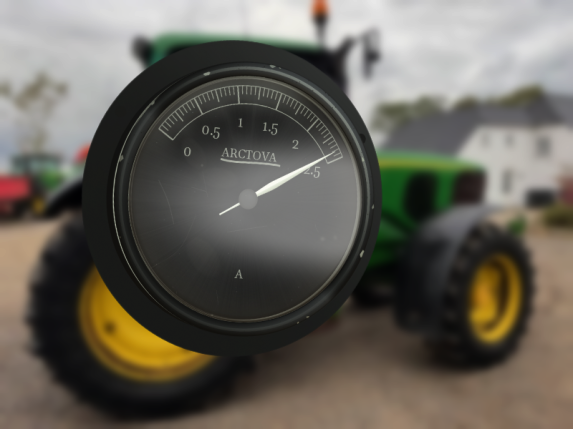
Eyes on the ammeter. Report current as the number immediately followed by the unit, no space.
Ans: 2.4A
